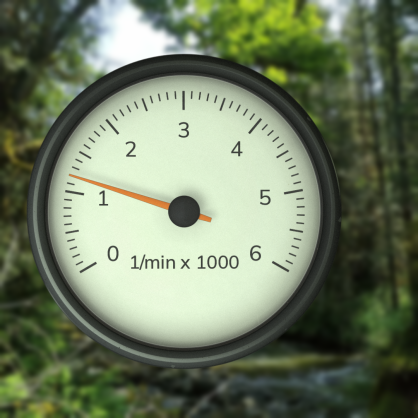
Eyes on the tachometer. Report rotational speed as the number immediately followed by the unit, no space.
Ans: 1200rpm
